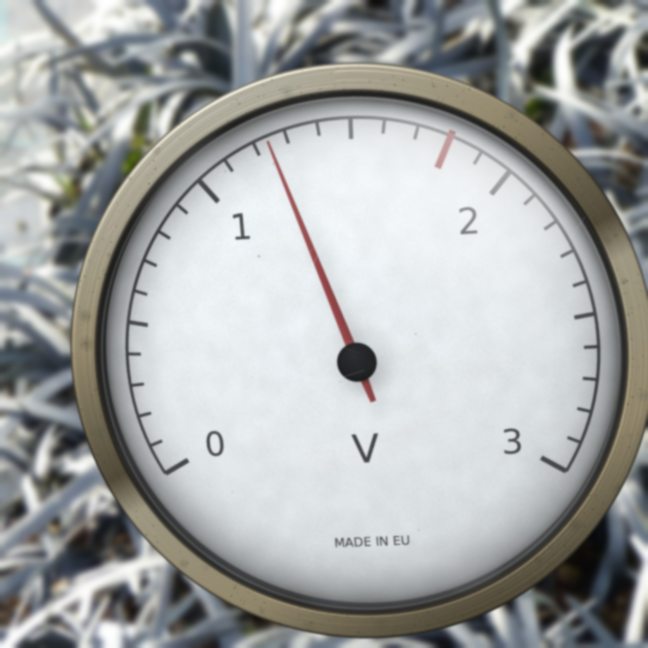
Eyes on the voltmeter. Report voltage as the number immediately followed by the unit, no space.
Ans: 1.25V
